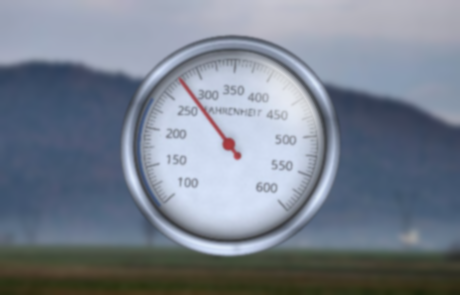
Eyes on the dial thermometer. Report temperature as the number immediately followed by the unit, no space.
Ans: 275°F
